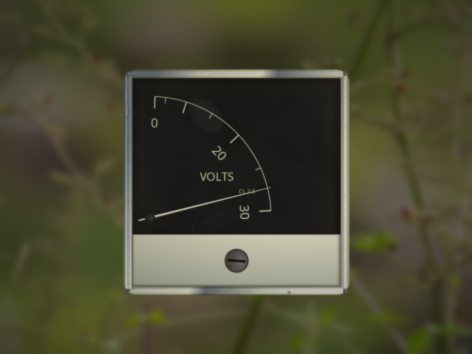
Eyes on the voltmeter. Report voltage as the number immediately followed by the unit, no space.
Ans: 27.5V
